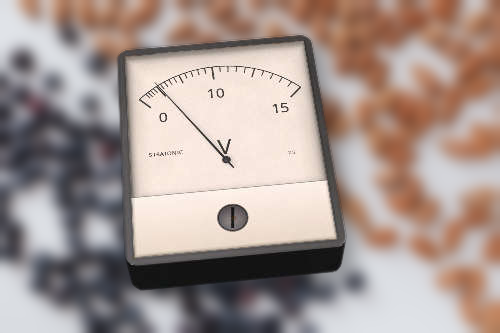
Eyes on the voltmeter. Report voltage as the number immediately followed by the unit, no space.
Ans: 5V
